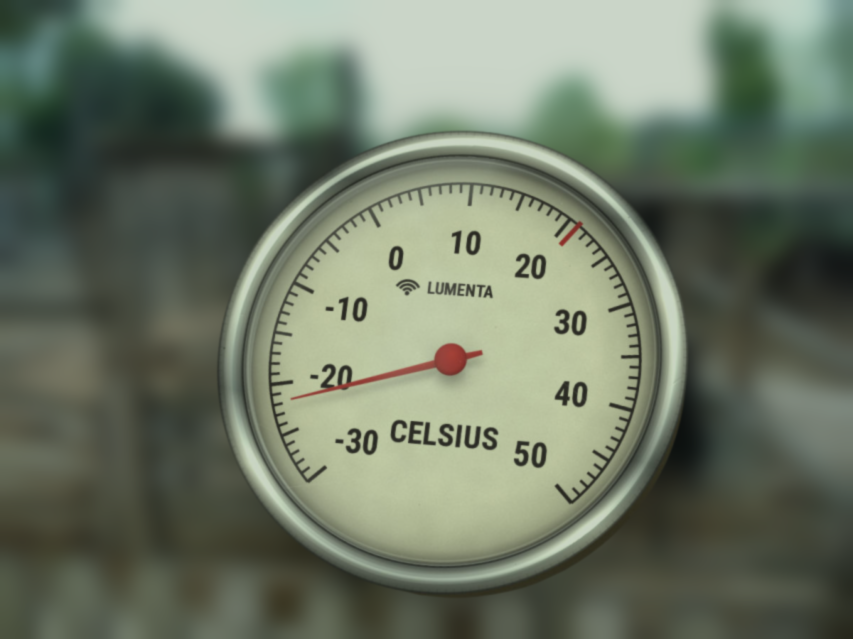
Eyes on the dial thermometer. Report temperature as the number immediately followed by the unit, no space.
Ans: -22°C
